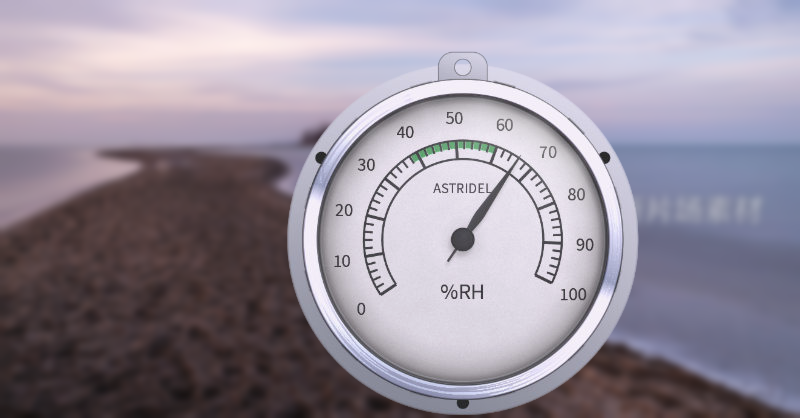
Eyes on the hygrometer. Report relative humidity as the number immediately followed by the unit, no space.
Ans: 66%
